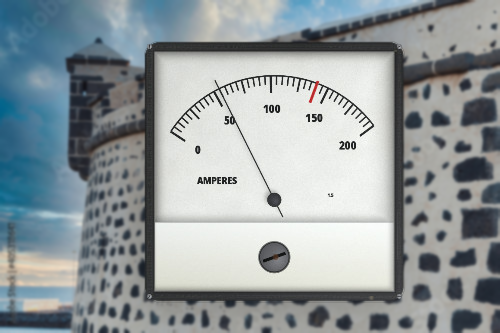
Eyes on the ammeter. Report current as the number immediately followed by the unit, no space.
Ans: 55A
